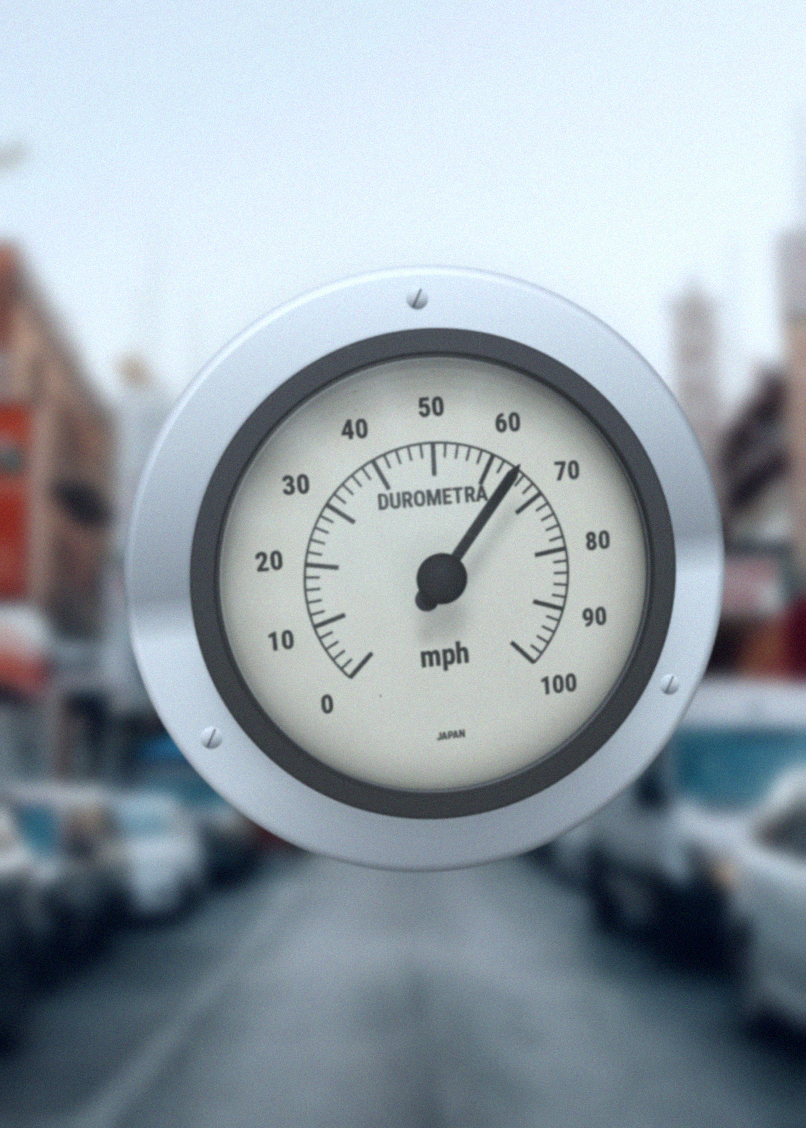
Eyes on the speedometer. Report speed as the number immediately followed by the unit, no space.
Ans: 64mph
